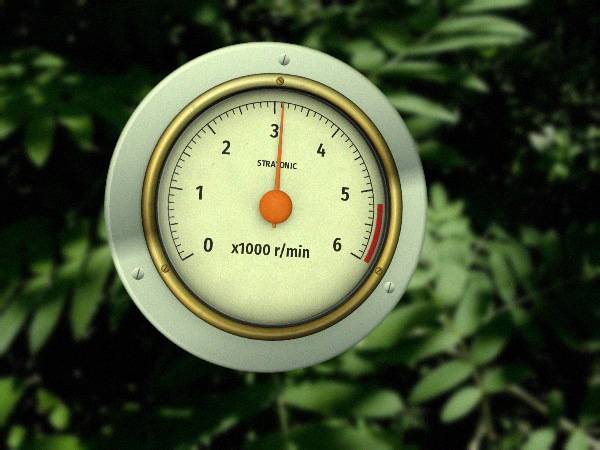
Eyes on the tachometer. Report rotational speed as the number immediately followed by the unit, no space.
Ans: 3100rpm
